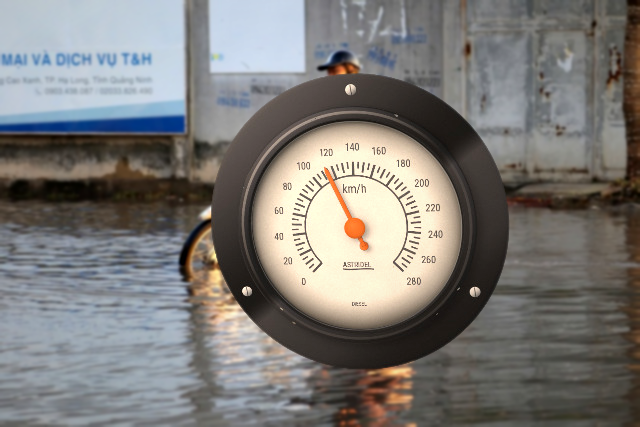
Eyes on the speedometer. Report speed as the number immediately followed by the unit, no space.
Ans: 115km/h
